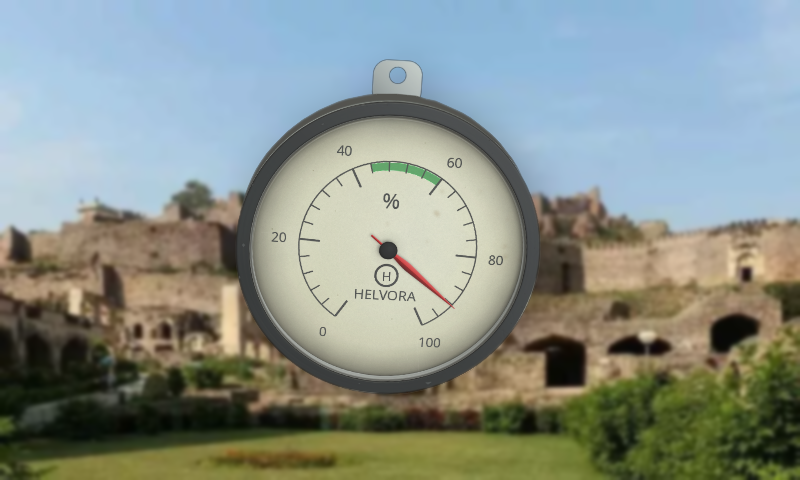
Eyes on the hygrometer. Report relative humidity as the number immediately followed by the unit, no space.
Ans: 92%
